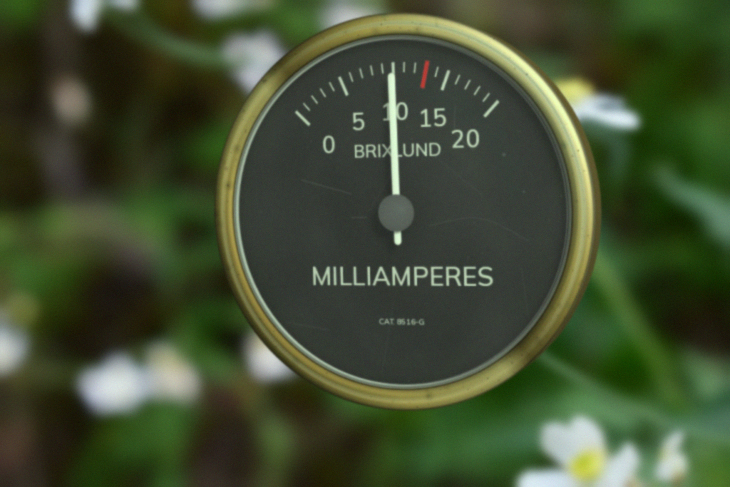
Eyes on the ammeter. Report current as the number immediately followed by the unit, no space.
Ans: 10mA
